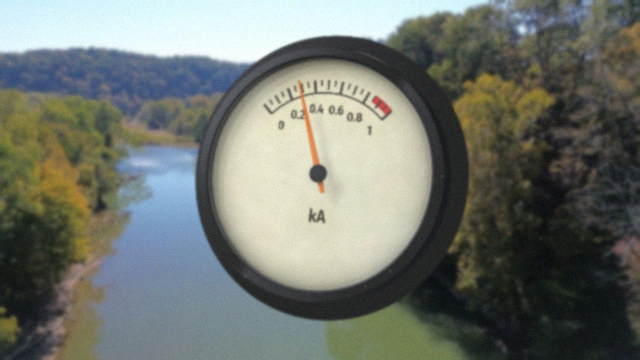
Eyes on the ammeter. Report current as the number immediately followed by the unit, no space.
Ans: 0.3kA
